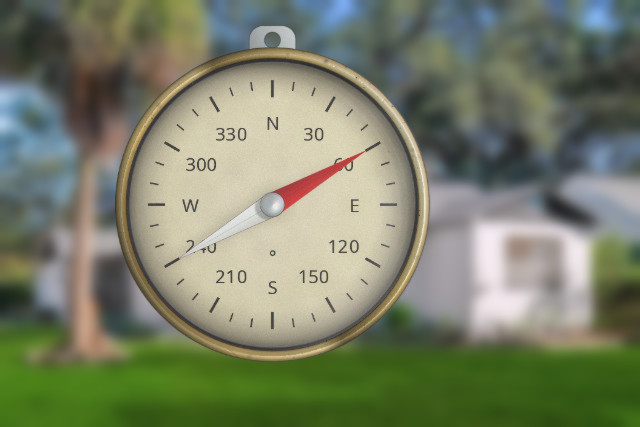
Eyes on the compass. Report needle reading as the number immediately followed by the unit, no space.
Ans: 60°
